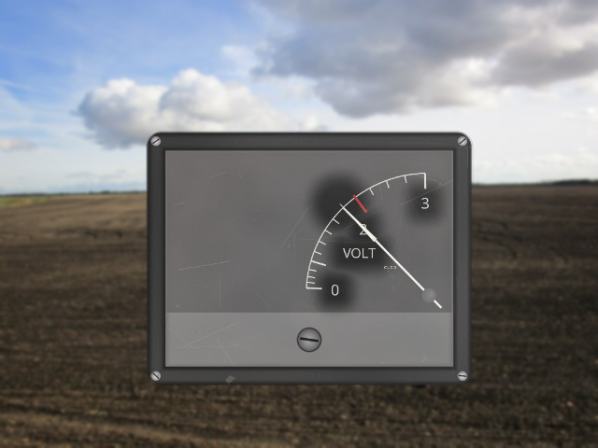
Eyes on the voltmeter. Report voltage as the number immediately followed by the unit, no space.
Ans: 2V
